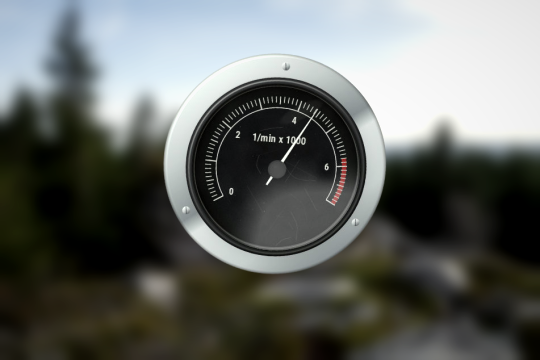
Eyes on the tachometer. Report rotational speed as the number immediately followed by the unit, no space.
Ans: 4400rpm
